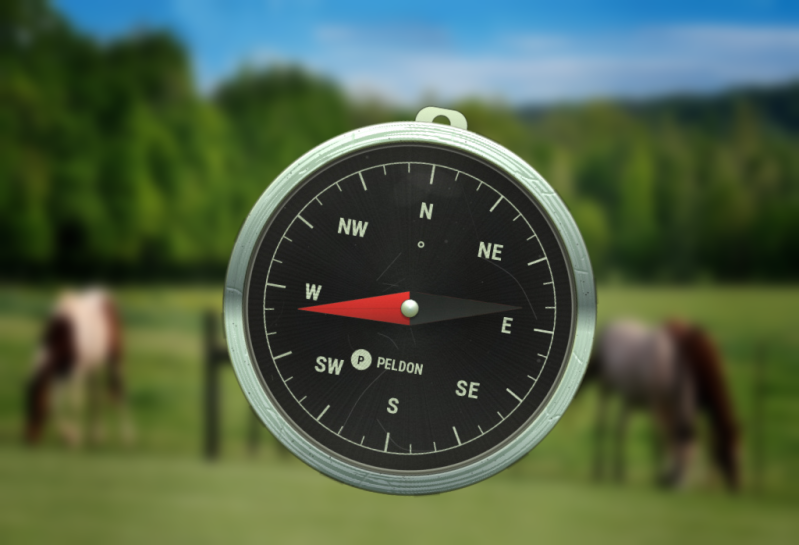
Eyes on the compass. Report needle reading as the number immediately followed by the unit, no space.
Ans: 260°
